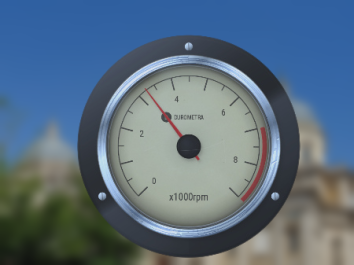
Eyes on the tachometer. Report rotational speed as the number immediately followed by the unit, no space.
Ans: 3250rpm
